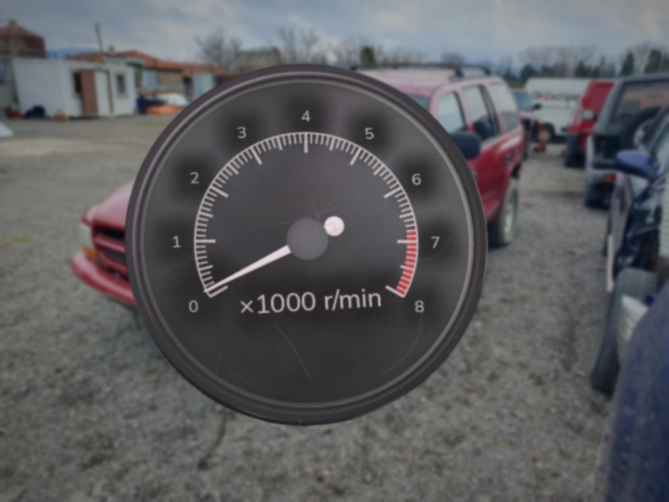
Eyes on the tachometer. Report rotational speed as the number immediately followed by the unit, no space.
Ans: 100rpm
